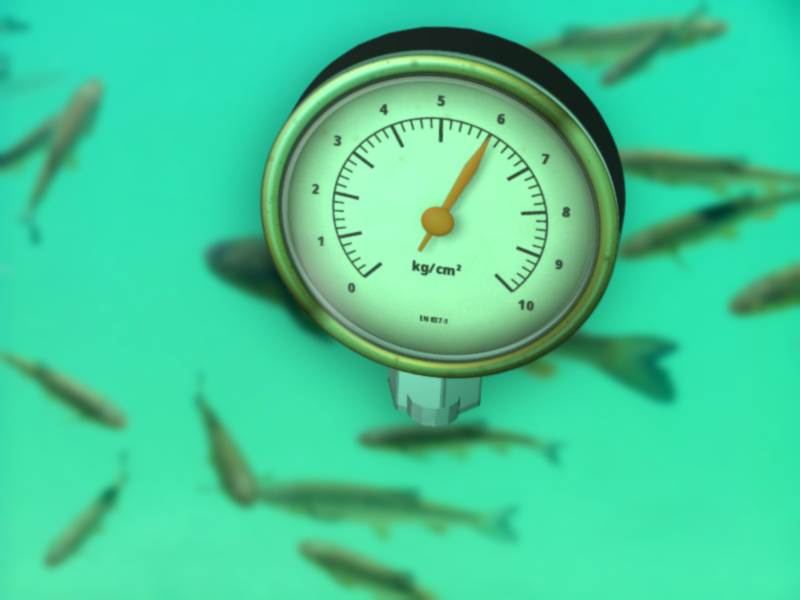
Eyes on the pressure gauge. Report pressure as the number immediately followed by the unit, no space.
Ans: 6kg/cm²
